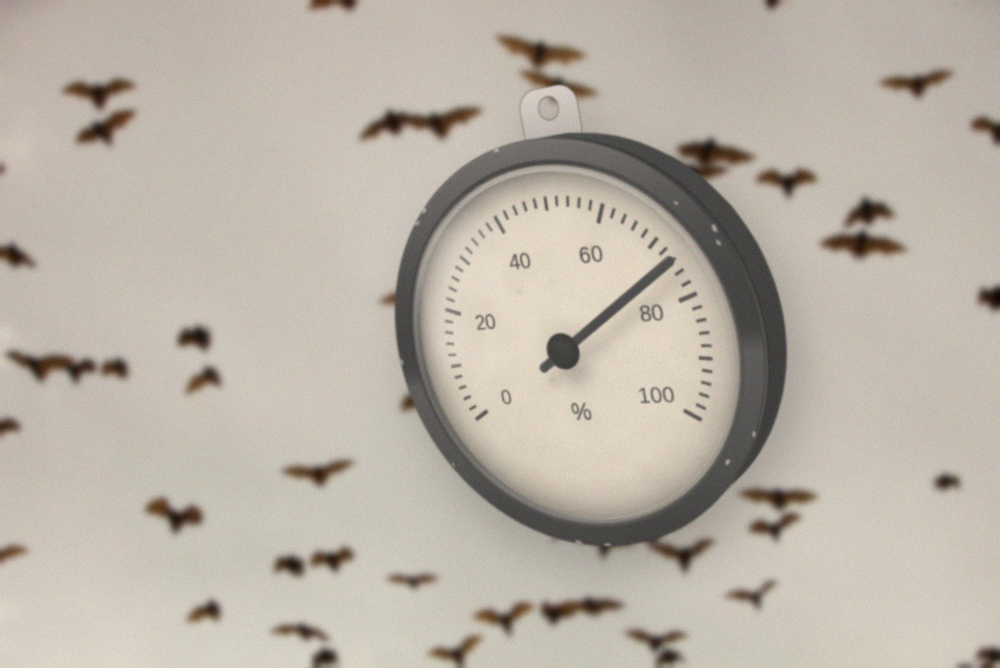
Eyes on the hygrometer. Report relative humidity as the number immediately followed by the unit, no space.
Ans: 74%
